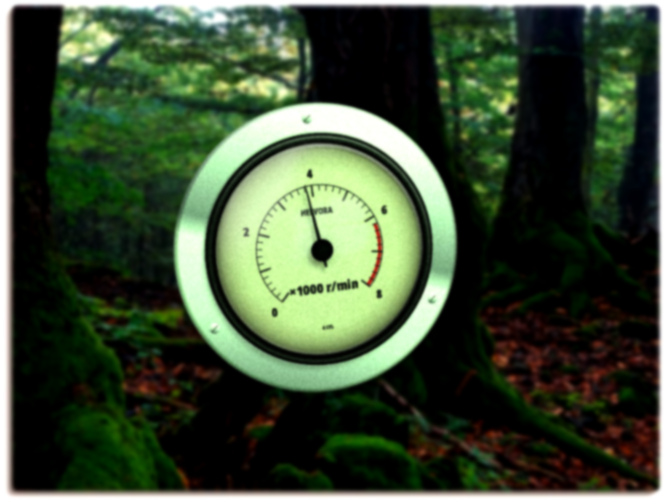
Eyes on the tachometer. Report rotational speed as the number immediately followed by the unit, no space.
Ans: 3800rpm
